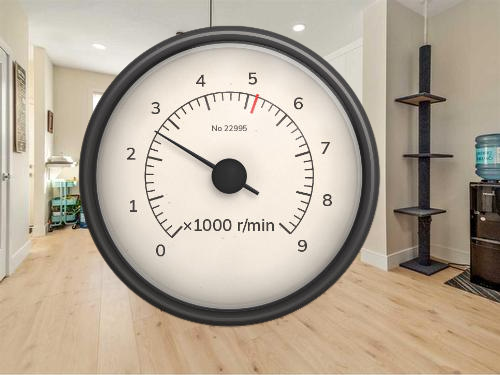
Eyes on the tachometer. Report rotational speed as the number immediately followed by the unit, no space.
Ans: 2600rpm
